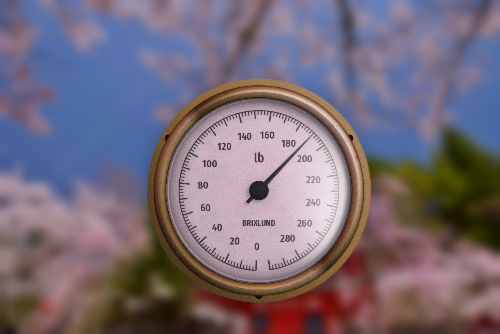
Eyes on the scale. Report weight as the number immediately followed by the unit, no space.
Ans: 190lb
